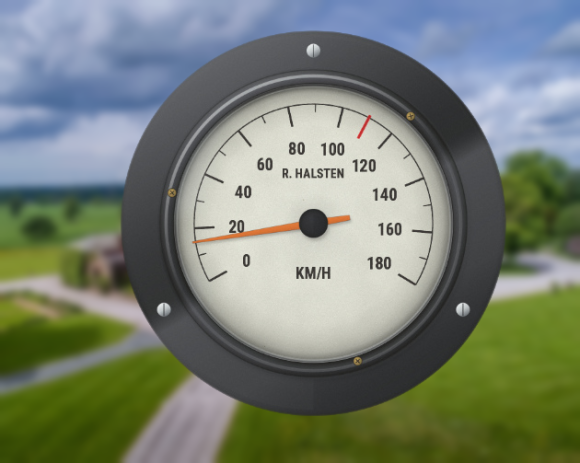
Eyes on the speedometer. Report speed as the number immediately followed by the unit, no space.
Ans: 15km/h
